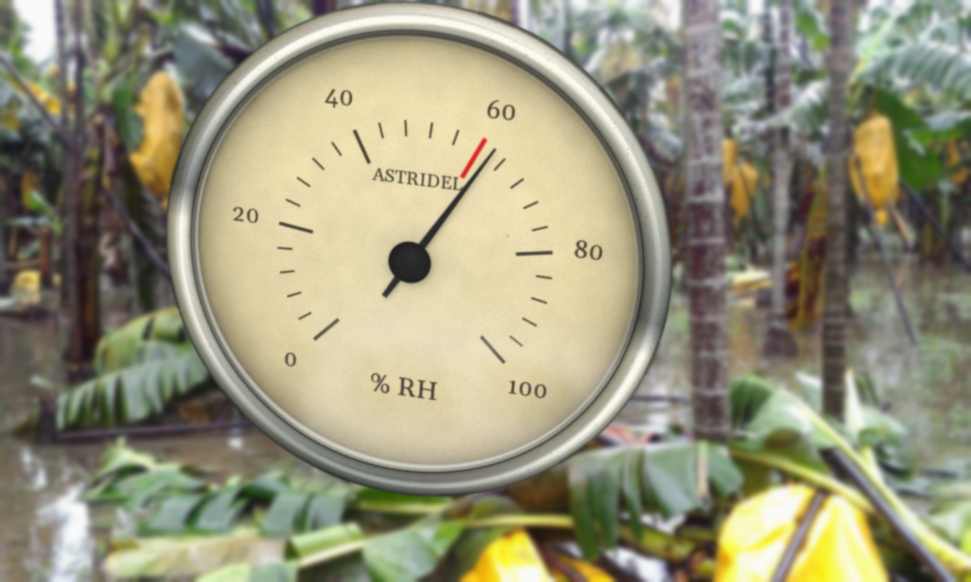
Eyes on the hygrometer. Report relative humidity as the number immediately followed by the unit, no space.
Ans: 62%
